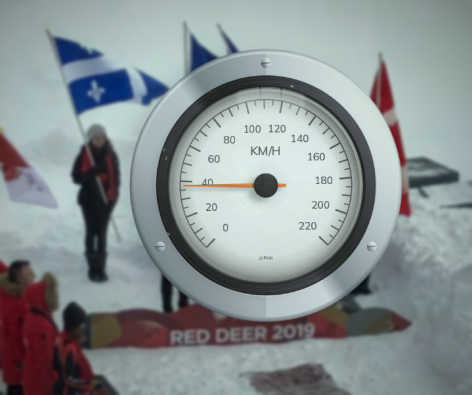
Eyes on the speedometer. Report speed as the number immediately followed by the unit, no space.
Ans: 37.5km/h
